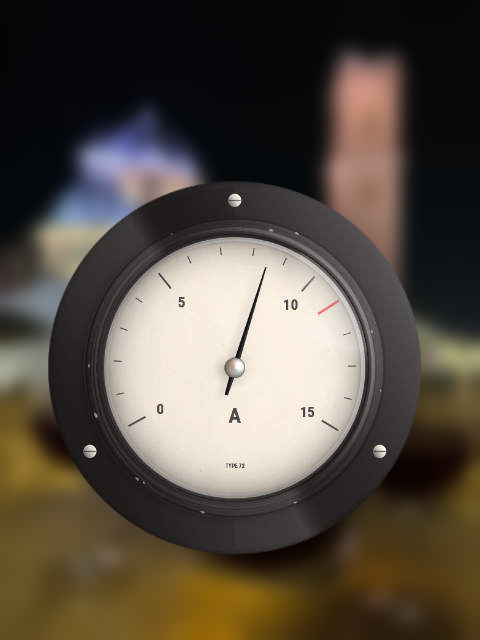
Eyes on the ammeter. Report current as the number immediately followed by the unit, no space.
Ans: 8.5A
